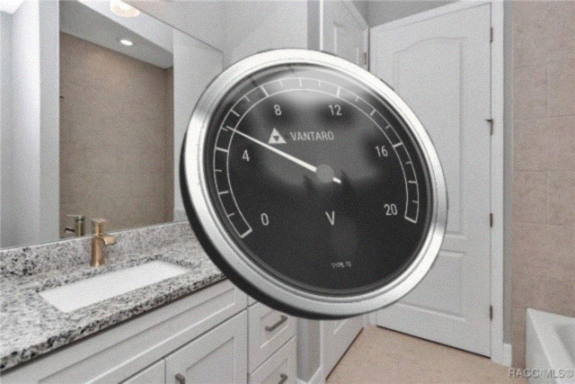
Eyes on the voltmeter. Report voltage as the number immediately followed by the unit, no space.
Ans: 5V
